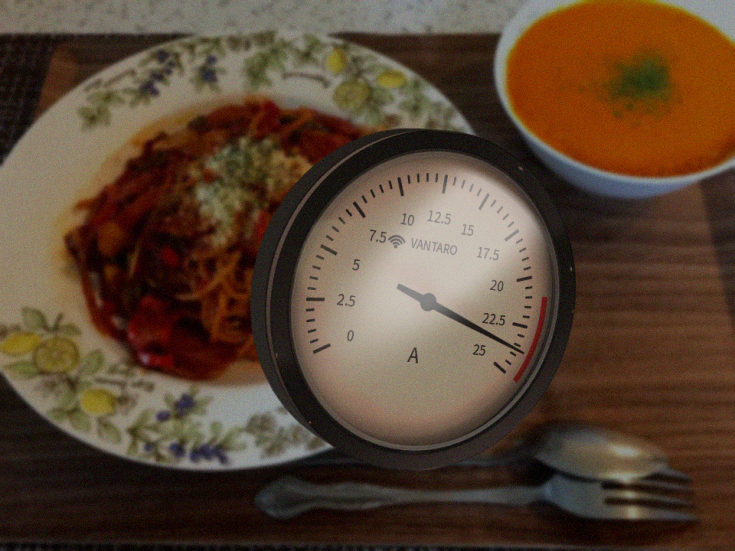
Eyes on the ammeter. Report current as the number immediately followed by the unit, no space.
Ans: 23.75A
